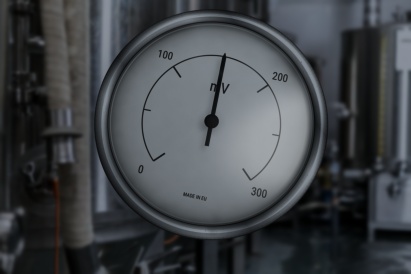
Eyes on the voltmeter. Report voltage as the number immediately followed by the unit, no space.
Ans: 150mV
